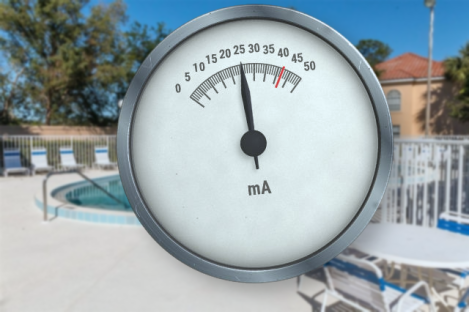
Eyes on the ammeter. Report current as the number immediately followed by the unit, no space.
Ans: 25mA
